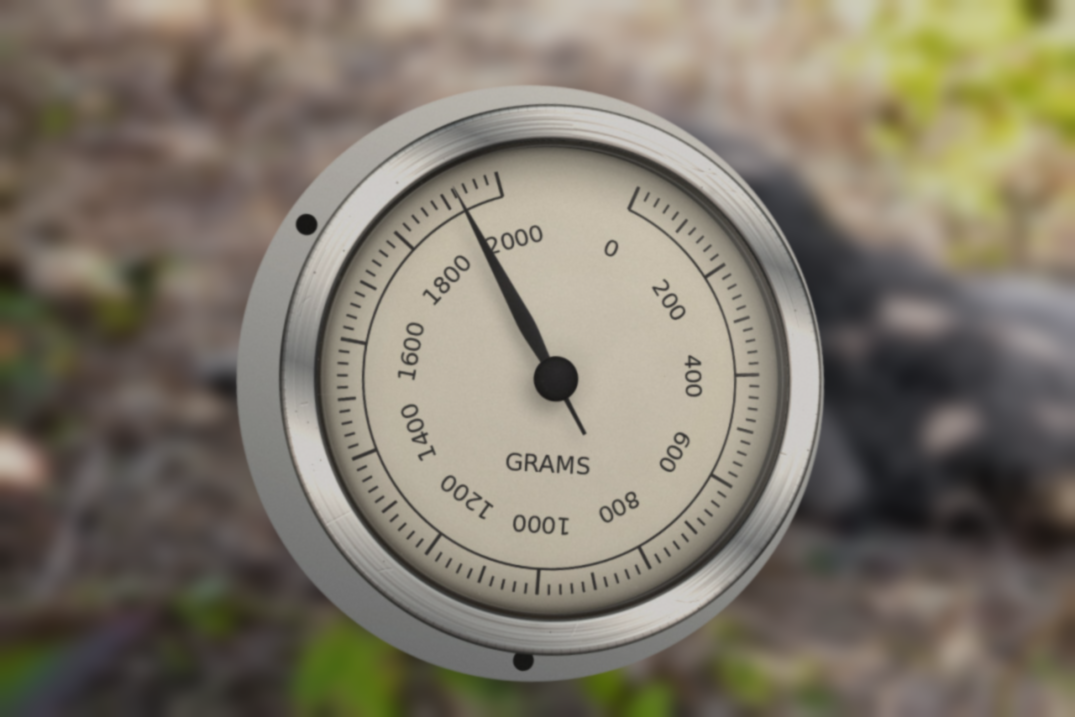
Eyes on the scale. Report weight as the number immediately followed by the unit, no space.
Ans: 1920g
